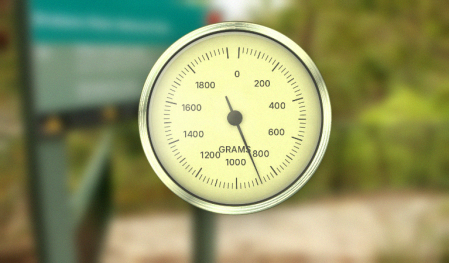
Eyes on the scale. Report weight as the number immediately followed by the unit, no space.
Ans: 880g
